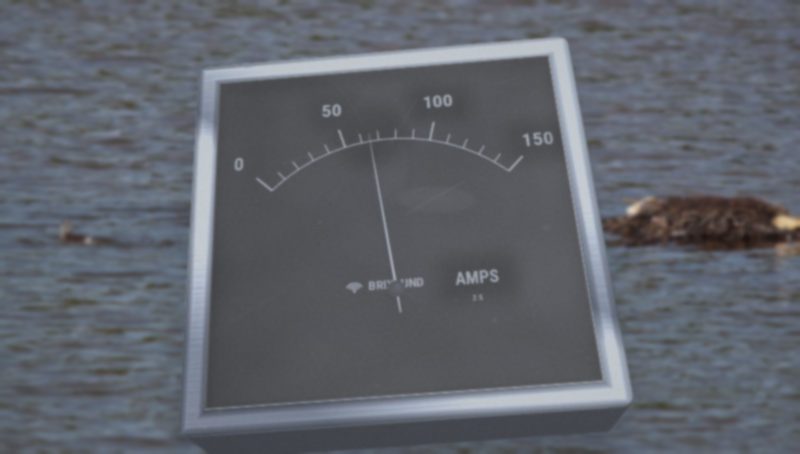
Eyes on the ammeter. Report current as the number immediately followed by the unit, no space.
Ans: 65A
